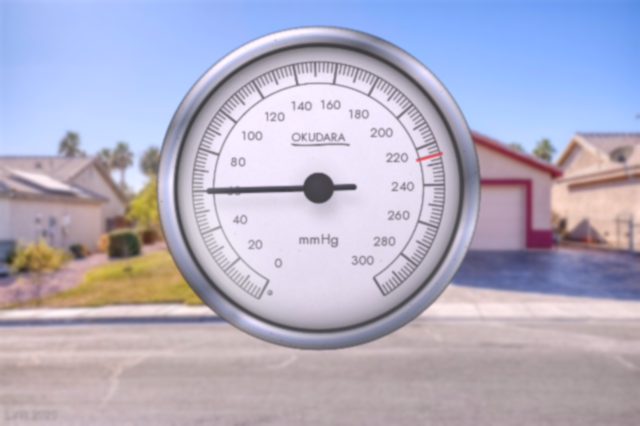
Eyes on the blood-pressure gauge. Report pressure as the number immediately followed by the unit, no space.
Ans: 60mmHg
